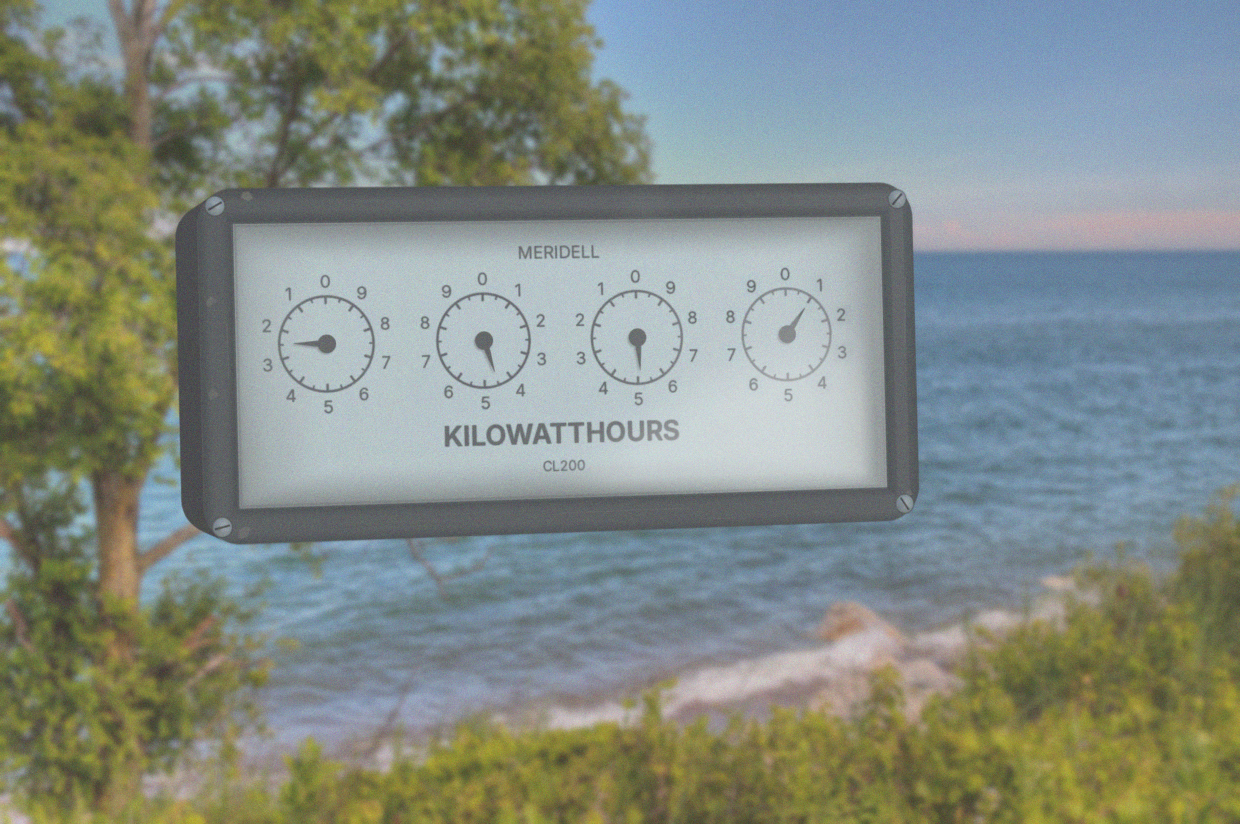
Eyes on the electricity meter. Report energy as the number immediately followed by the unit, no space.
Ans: 2451kWh
